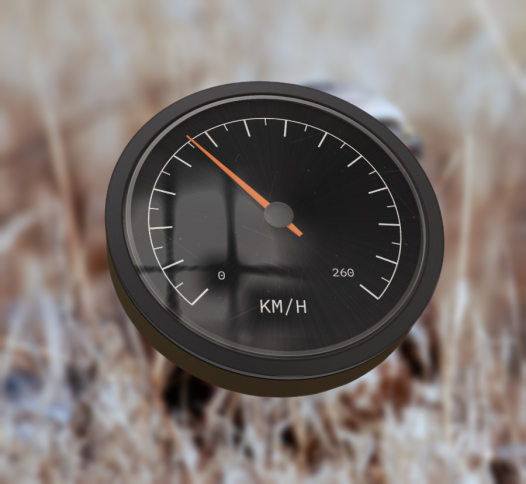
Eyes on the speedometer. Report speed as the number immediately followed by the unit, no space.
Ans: 90km/h
